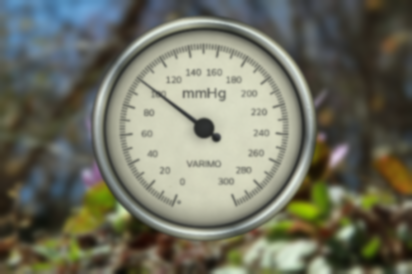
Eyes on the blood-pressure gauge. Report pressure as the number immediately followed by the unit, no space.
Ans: 100mmHg
